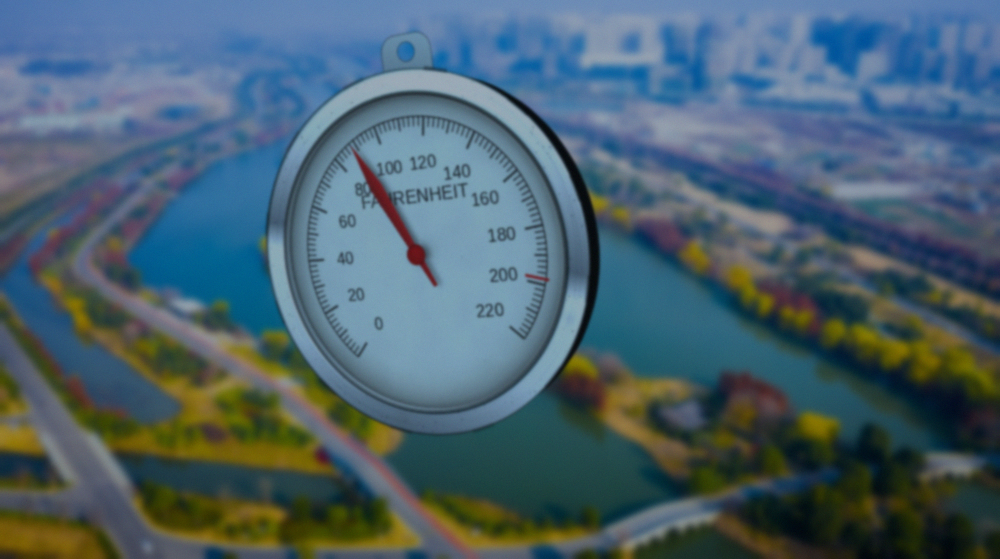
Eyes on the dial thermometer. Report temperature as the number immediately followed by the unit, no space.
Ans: 90°F
